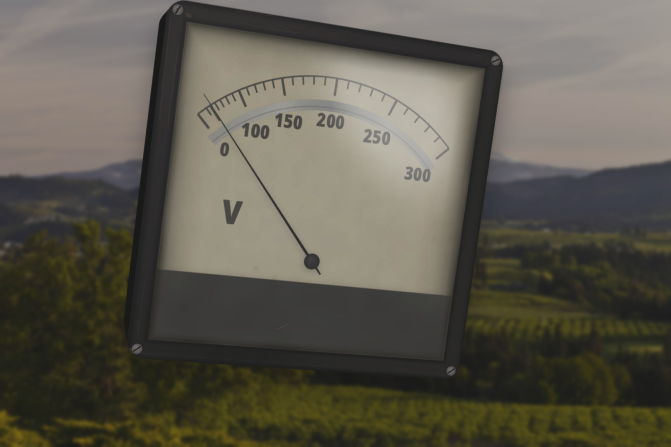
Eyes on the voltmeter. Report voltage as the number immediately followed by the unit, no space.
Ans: 50V
